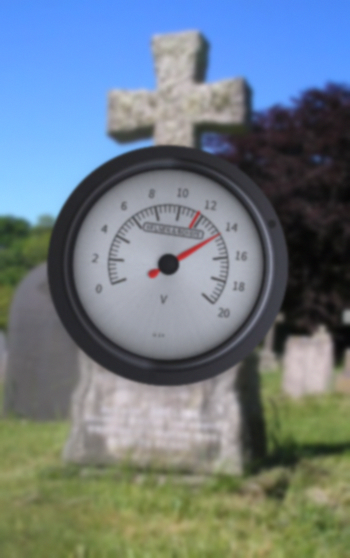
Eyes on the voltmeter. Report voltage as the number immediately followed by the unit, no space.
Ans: 14V
